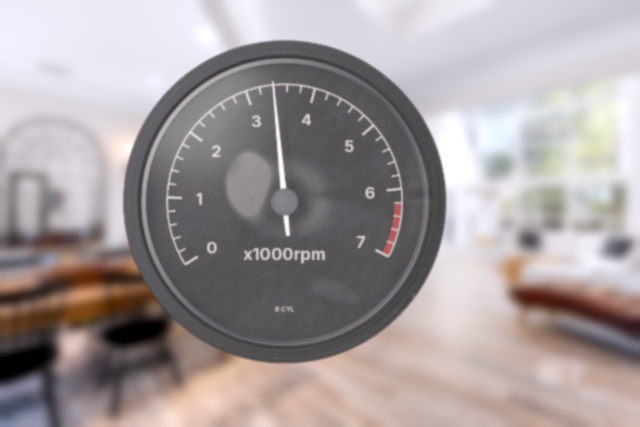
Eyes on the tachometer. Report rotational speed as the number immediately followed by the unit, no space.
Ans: 3400rpm
